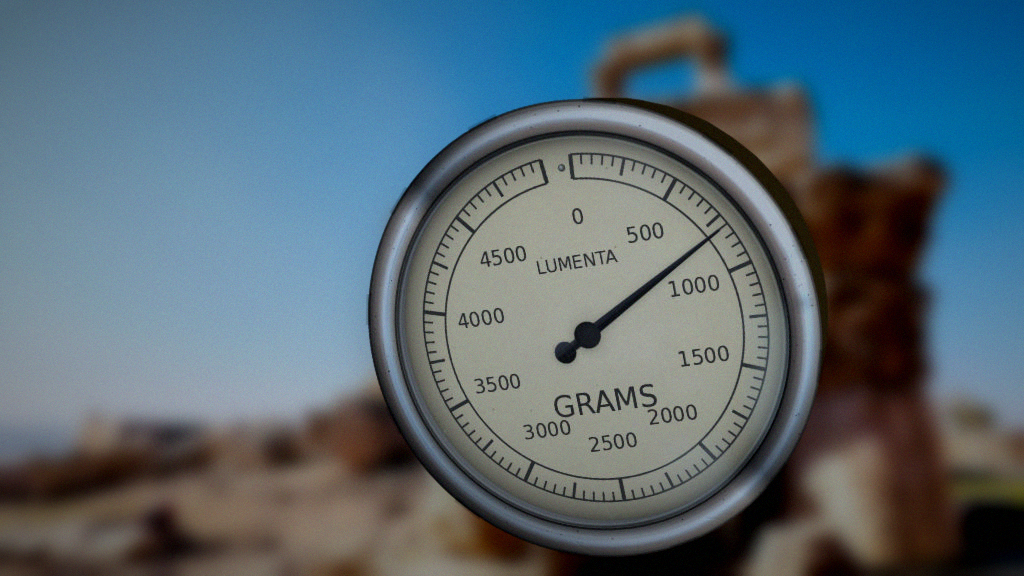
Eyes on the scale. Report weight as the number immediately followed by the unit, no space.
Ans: 800g
